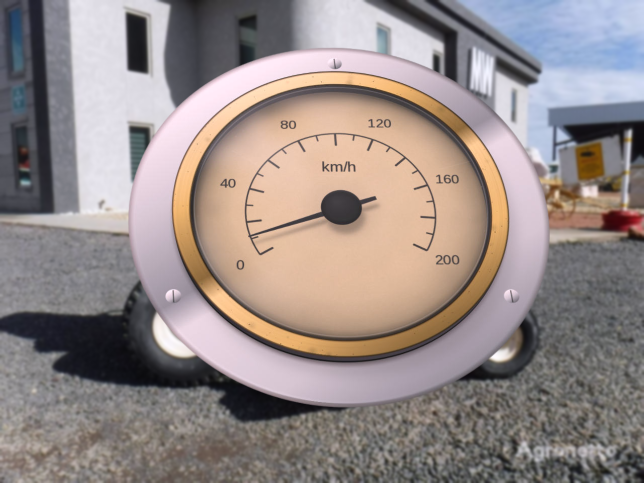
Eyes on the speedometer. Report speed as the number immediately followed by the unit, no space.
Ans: 10km/h
